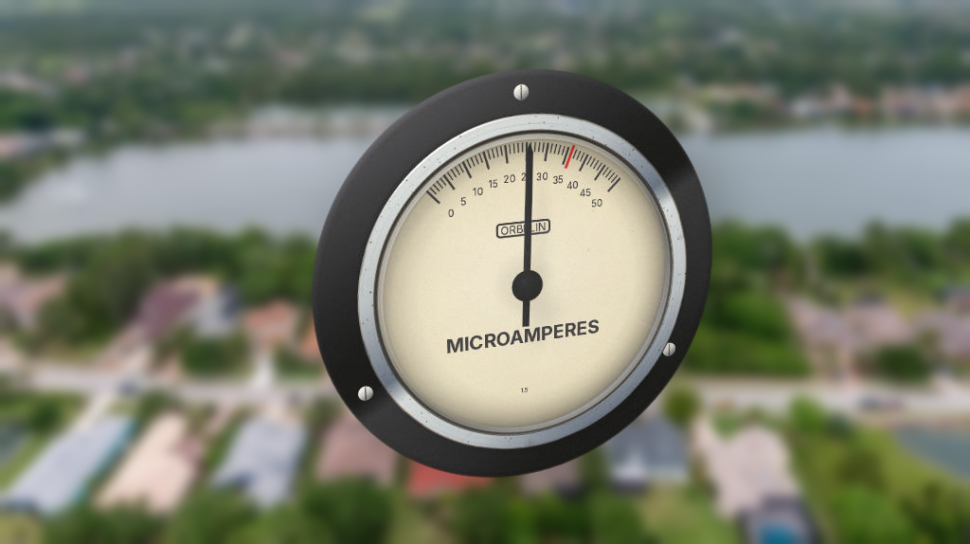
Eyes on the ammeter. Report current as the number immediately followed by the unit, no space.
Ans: 25µA
